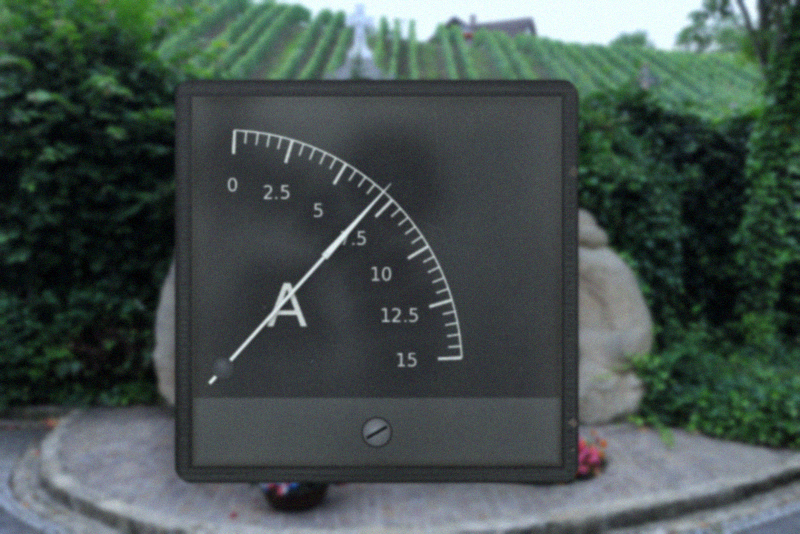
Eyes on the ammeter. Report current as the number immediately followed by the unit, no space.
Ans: 7A
